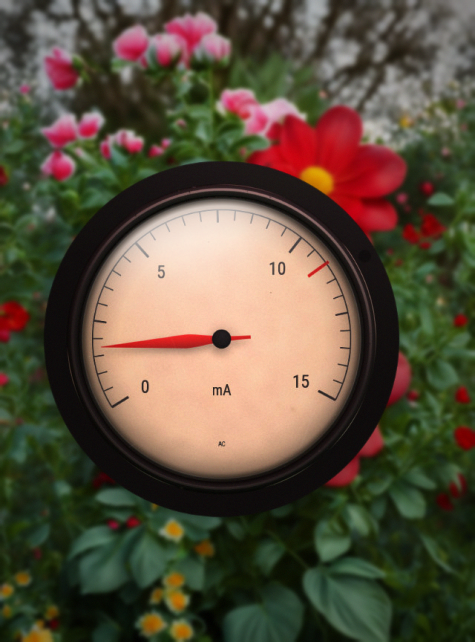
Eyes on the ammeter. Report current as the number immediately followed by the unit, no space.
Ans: 1.75mA
